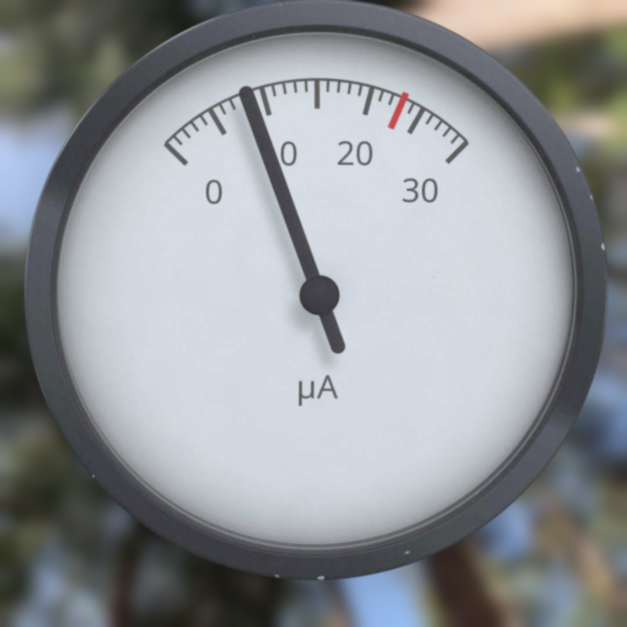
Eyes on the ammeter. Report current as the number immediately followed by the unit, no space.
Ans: 8.5µA
